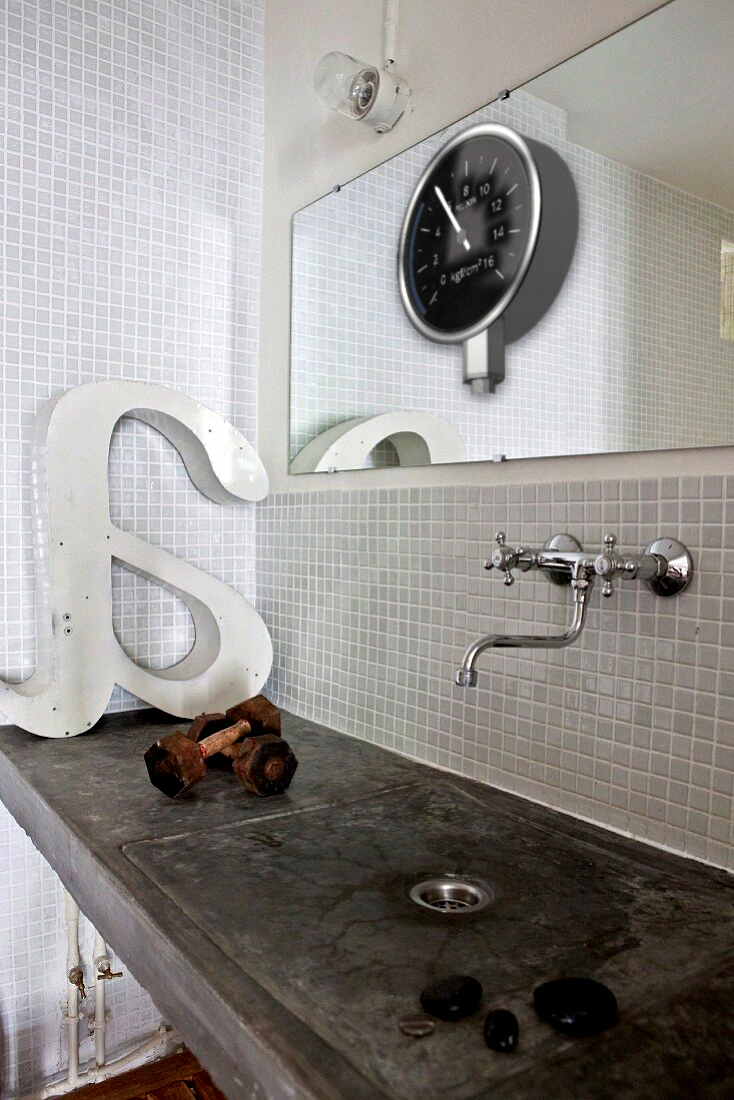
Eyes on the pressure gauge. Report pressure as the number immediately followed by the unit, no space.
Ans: 6kg/cm²
